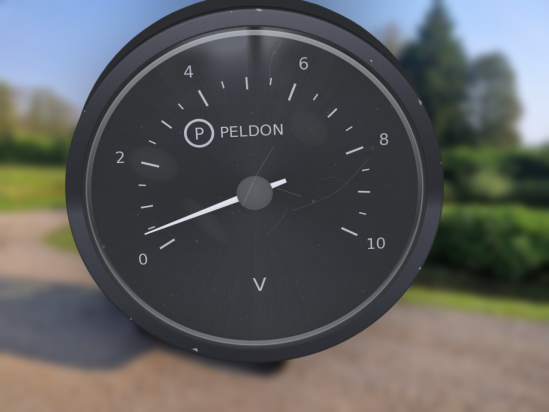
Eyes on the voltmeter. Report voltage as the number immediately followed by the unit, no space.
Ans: 0.5V
